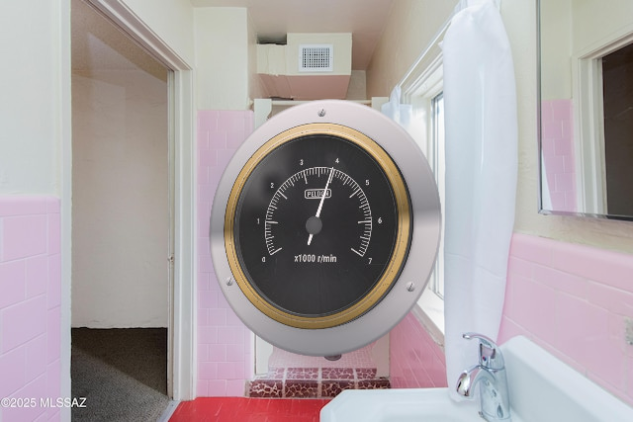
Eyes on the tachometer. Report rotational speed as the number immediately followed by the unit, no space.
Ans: 4000rpm
